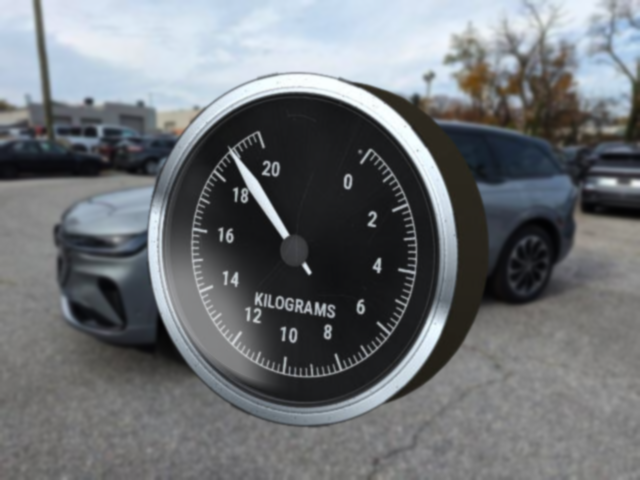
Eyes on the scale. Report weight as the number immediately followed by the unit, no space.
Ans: 19kg
